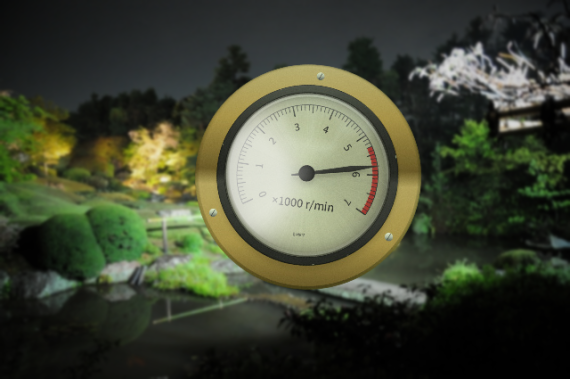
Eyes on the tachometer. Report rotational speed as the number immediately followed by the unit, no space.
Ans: 5800rpm
